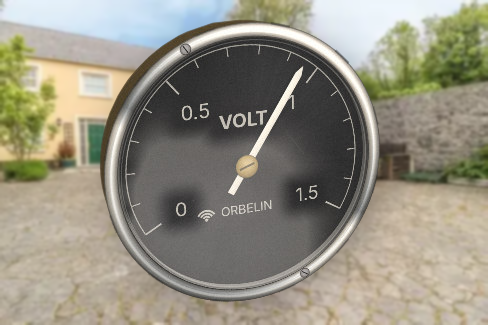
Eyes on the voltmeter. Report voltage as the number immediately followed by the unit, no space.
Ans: 0.95V
